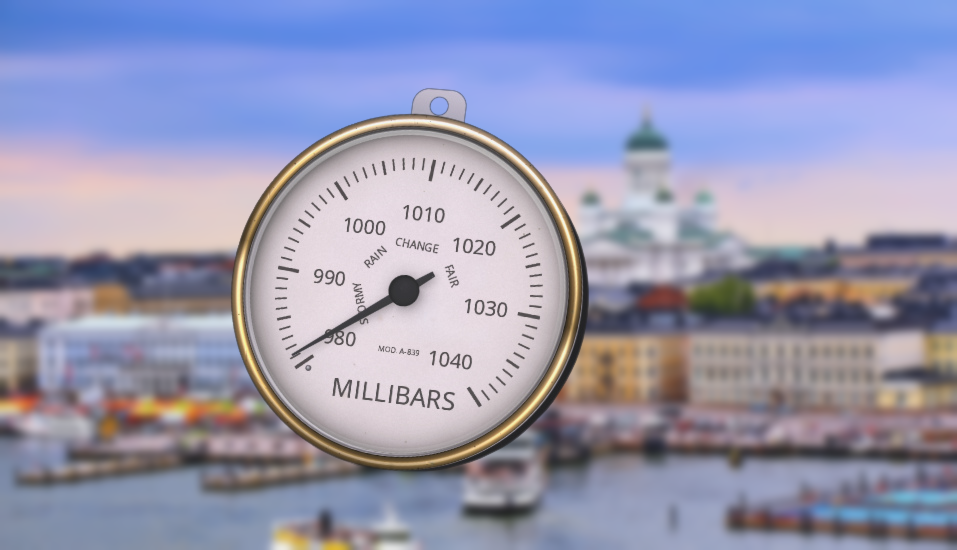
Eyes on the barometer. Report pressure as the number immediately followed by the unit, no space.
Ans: 981mbar
